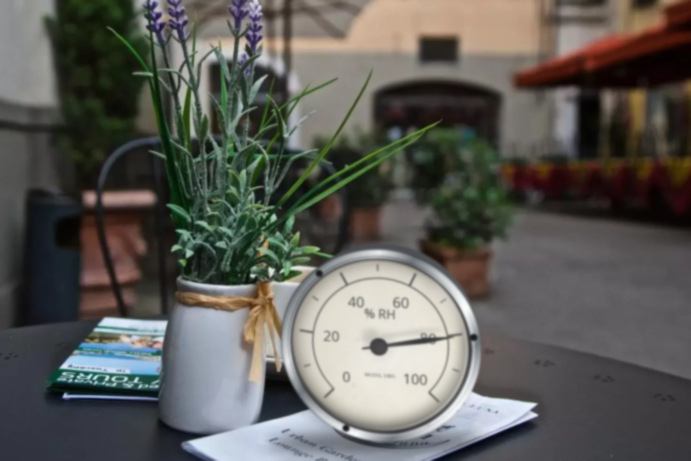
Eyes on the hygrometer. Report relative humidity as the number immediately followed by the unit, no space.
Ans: 80%
